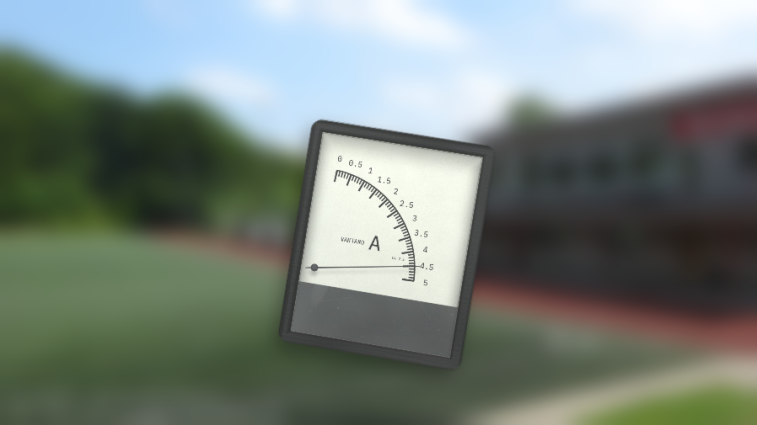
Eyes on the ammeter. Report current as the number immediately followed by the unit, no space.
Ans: 4.5A
